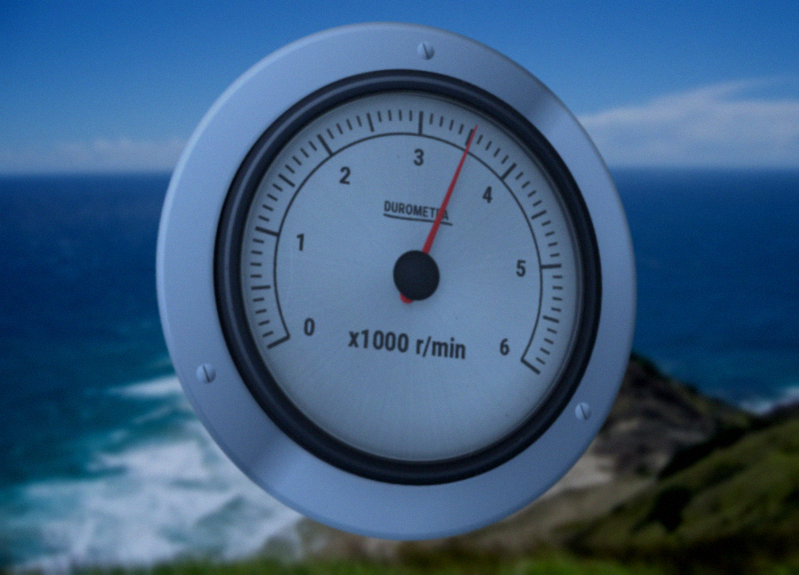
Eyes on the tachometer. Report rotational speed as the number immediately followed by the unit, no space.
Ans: 3500rpm
